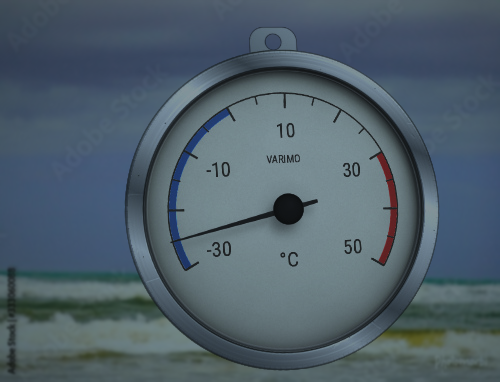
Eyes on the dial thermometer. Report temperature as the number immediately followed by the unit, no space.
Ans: -25°C
